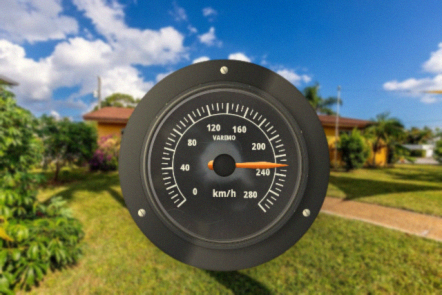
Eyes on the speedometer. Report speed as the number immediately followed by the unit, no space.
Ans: 230km/h
